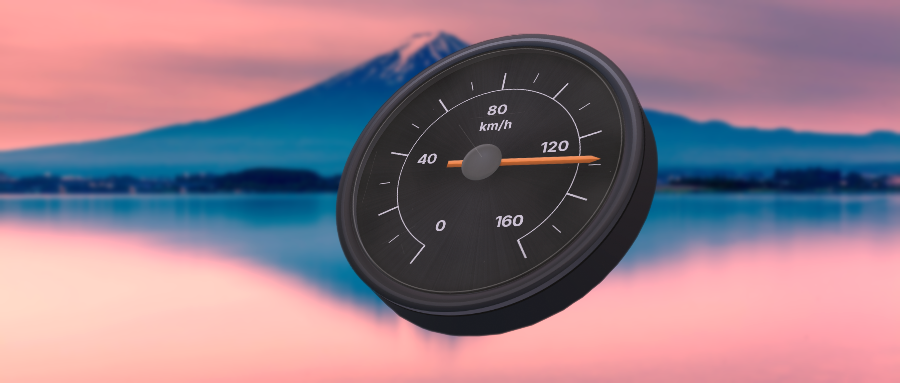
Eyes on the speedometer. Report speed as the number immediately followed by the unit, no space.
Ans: 130km/h
